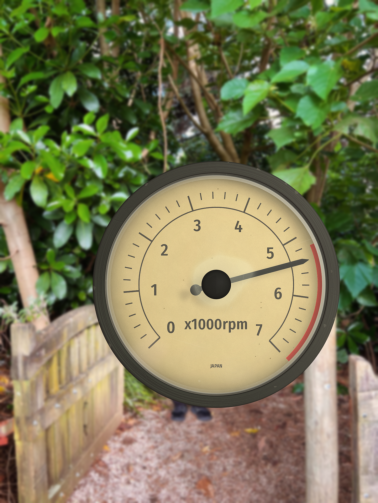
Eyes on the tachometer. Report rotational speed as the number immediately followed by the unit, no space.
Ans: 5400rpm
